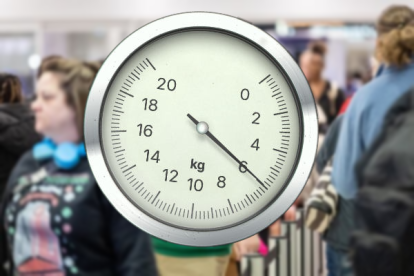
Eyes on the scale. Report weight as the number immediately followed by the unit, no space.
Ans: 6kg
